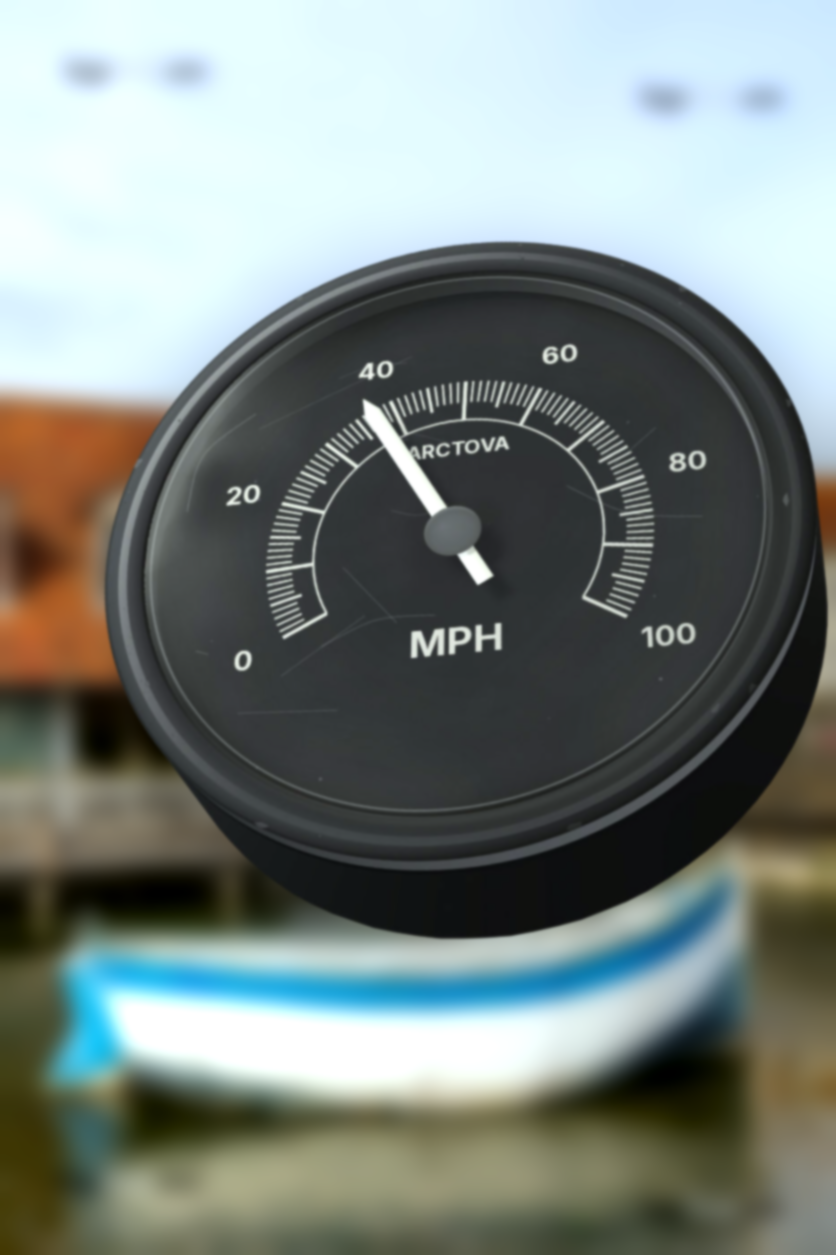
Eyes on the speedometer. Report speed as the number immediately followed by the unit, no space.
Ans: 37mph
